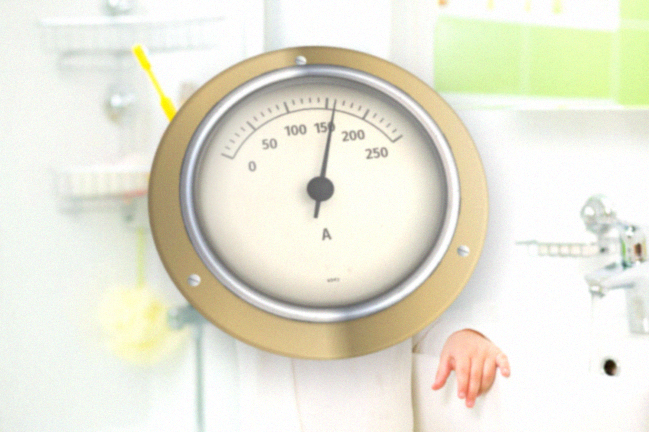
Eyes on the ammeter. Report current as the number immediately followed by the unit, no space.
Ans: 160A
